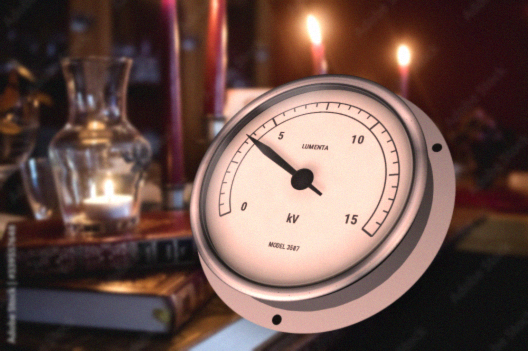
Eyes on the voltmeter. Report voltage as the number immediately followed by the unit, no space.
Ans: 3.75kV
